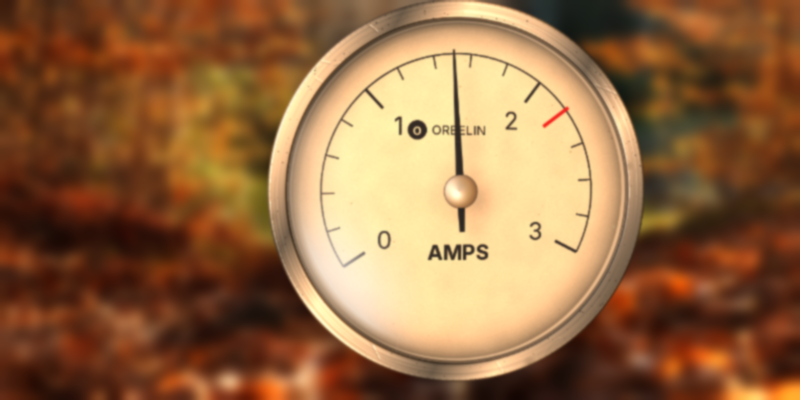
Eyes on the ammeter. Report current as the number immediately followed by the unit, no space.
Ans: 1.5A
